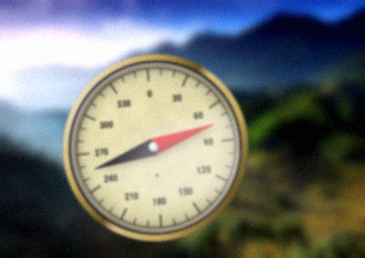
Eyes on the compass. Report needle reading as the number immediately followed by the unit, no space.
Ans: 75°
